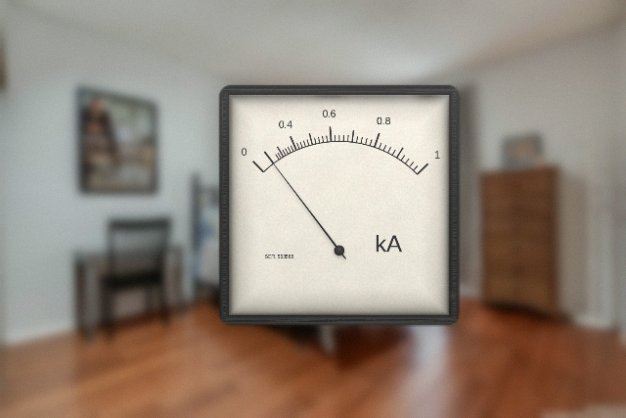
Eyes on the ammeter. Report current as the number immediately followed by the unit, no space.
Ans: 0.2kA
